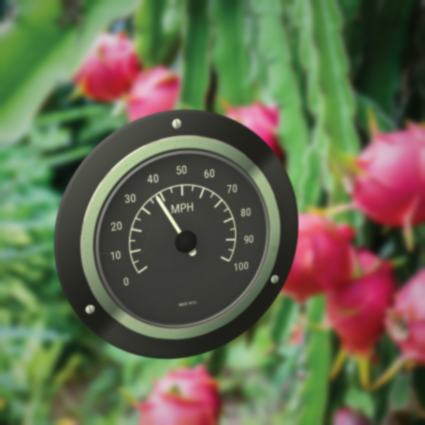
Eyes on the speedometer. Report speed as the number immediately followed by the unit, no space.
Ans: 37.5mph
